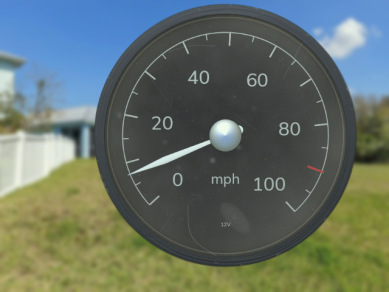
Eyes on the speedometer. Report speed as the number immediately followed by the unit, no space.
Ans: 7.5mph
